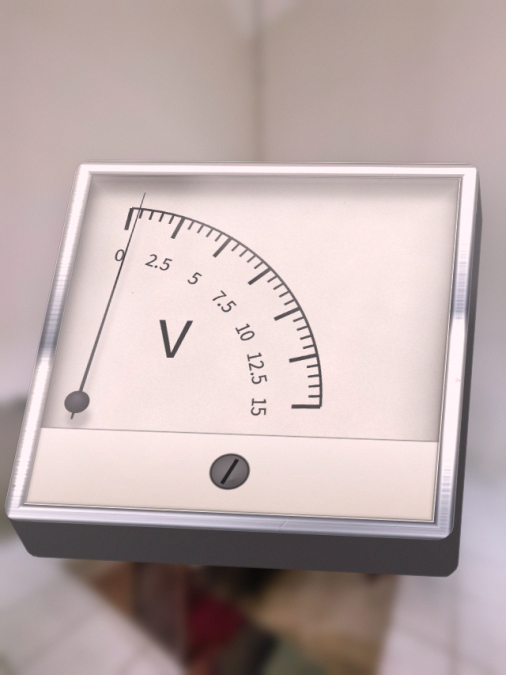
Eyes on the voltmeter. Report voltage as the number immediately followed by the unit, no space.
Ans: 0.5V
